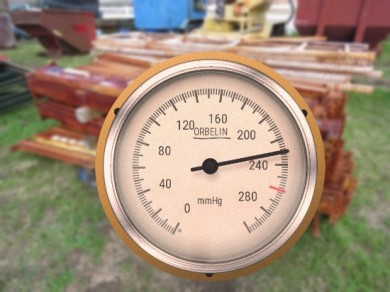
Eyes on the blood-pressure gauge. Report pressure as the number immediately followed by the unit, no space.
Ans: 230mmHg
